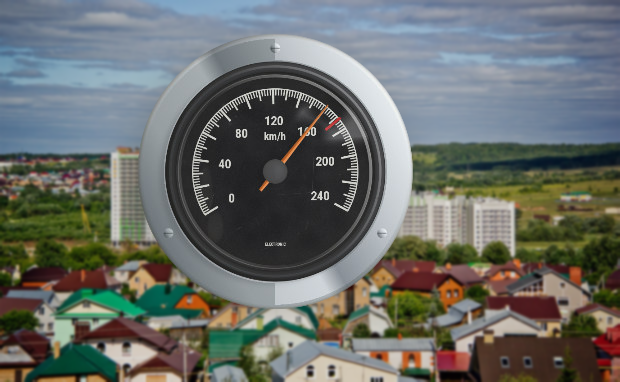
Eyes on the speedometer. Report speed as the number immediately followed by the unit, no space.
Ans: 160km/h
